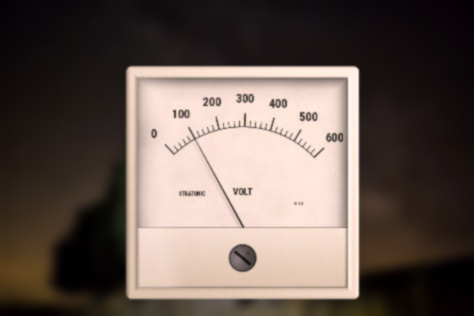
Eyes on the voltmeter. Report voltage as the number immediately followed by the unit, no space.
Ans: 100V
